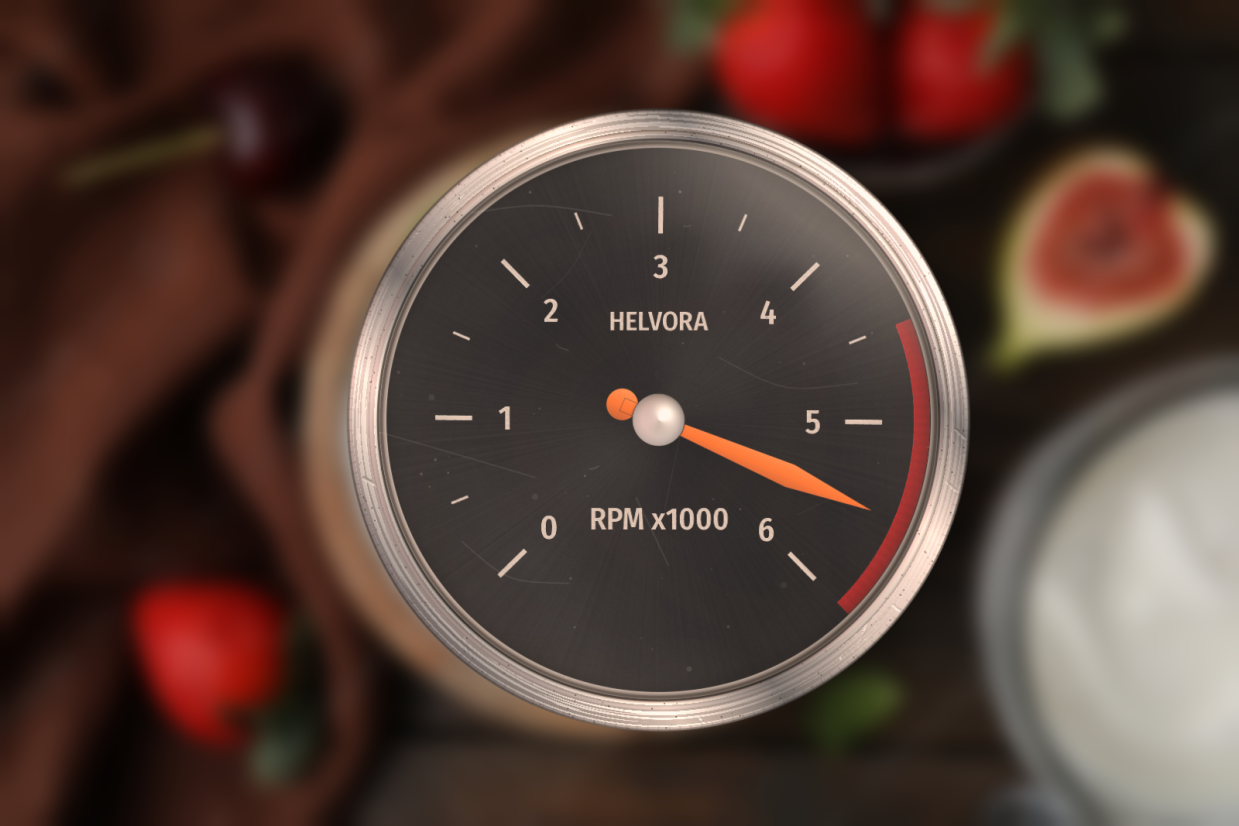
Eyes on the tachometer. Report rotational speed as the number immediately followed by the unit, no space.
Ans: 5500rpm
